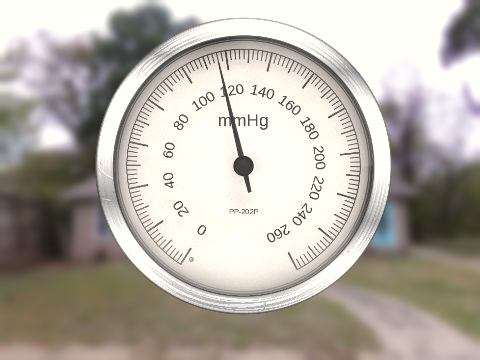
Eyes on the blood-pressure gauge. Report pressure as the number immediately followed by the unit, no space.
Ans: 116mmHg
